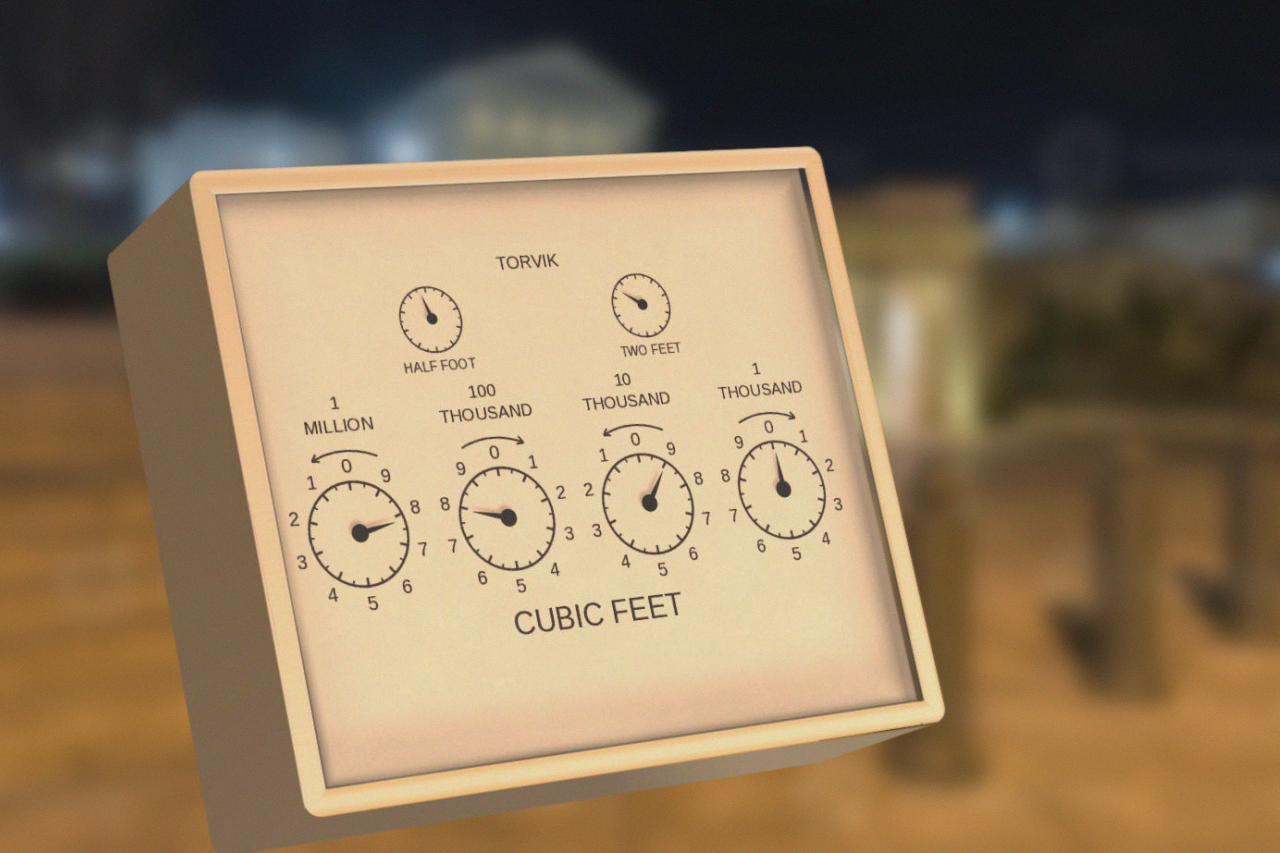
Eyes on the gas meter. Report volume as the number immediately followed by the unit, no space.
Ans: 779000ft³
